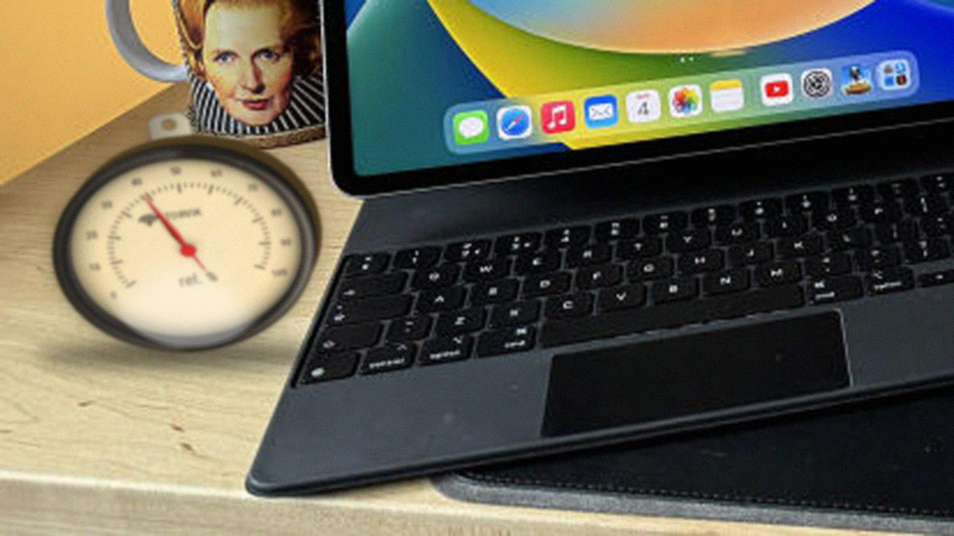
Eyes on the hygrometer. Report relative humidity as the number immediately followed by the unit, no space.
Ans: 40%
